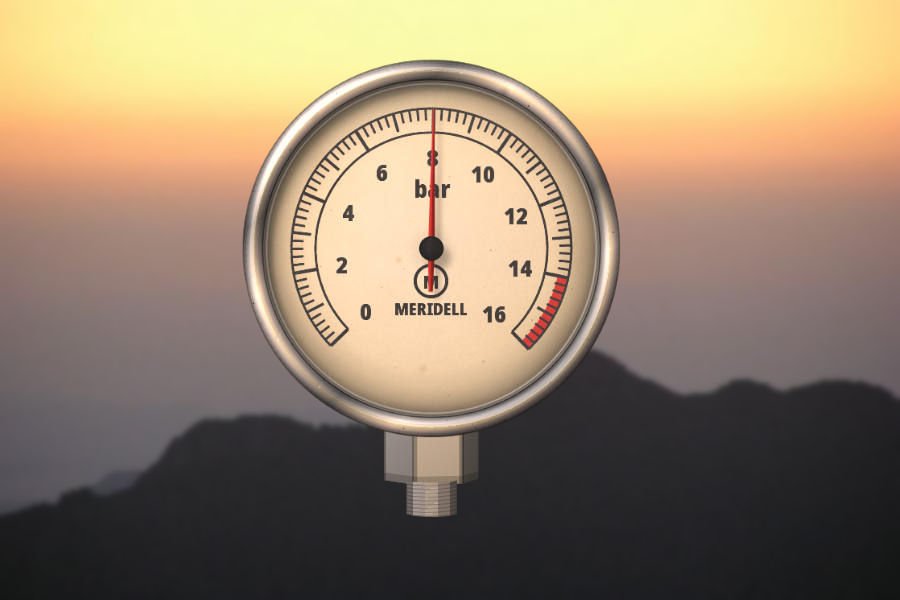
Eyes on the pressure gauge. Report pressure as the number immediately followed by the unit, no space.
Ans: 8bar
